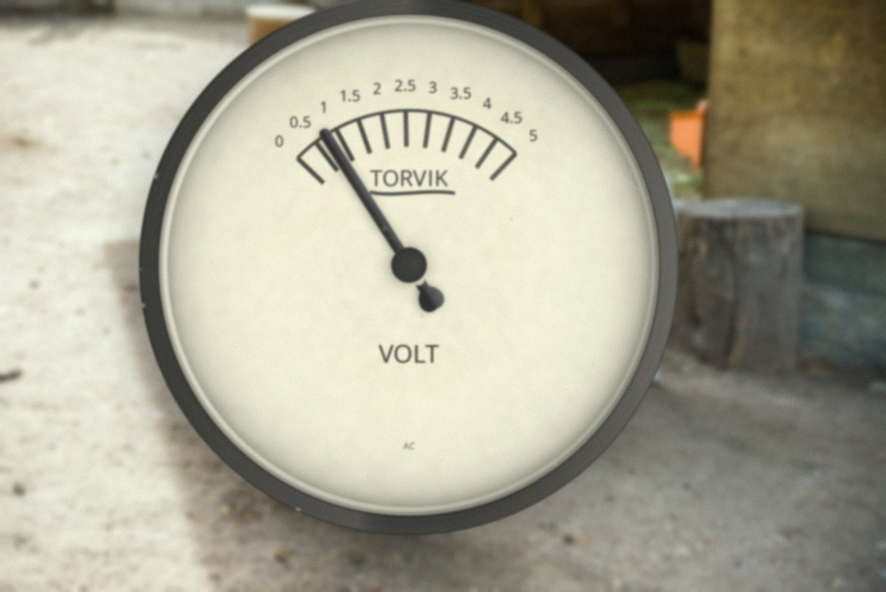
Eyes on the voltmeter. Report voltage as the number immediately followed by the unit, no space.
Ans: 0.75V
